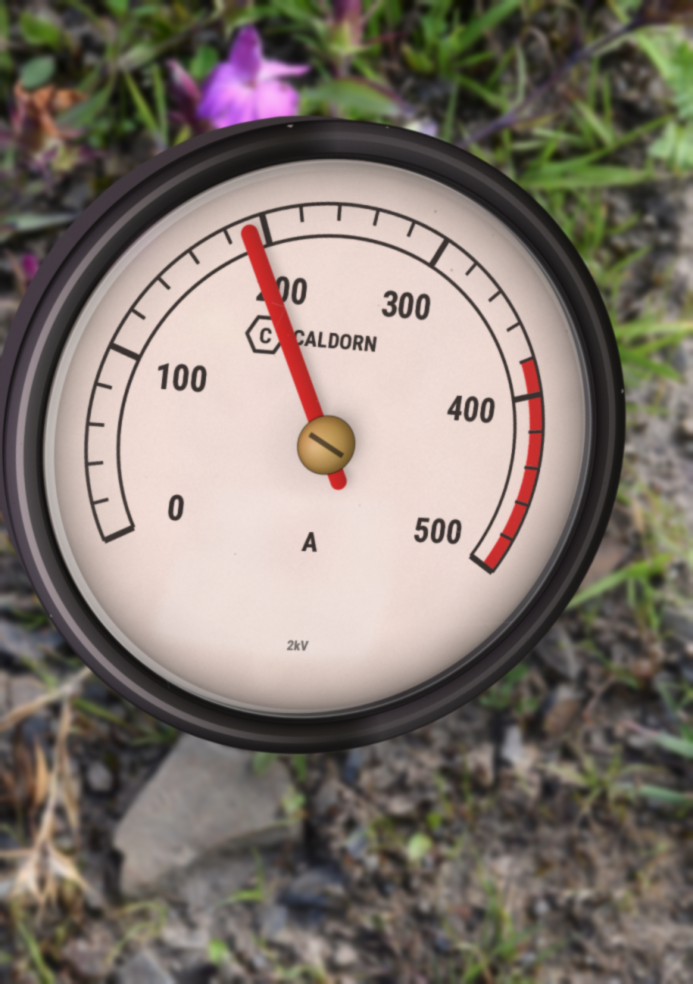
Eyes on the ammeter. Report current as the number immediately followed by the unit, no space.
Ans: 190A
